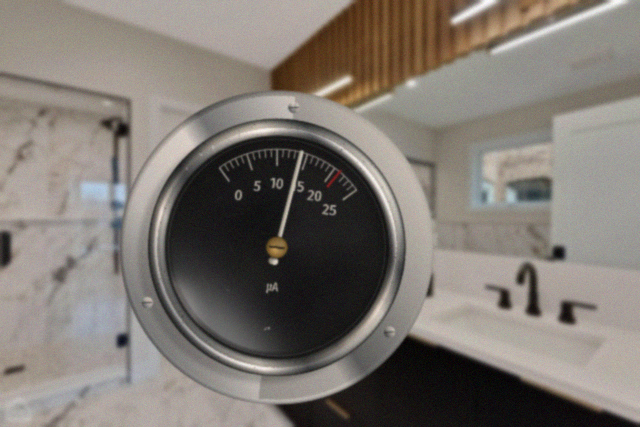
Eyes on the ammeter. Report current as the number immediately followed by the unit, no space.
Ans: 14µA
